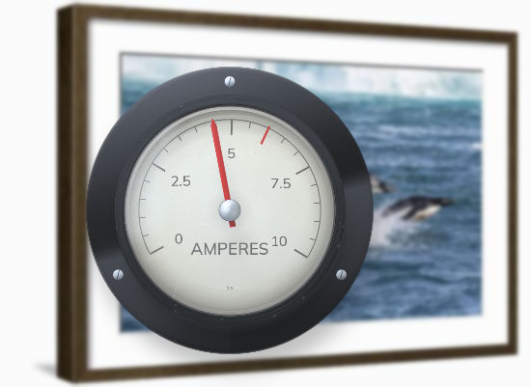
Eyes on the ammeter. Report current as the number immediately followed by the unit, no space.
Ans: 4.5A
